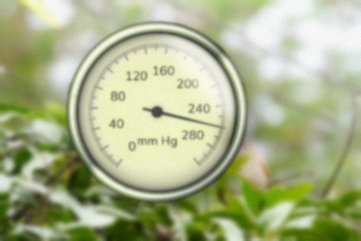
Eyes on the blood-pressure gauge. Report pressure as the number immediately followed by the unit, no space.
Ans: 260mmHg
